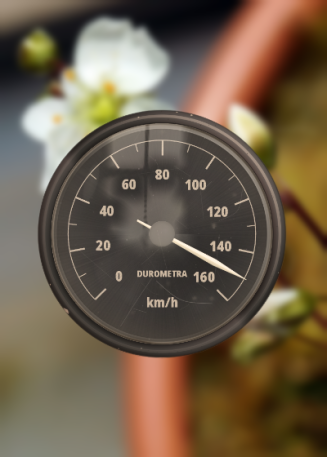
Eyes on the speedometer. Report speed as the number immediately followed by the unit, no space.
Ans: 150km/h
